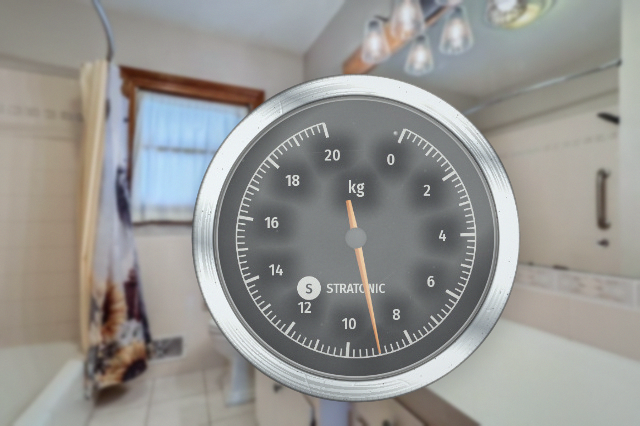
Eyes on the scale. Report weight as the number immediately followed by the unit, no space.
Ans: 9kg
